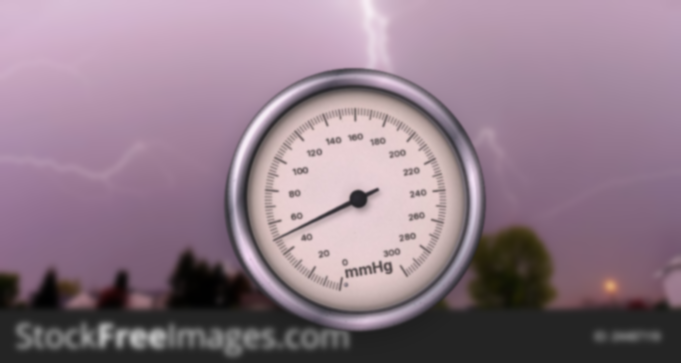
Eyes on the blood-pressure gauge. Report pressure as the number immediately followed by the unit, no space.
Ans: 50mmHg
